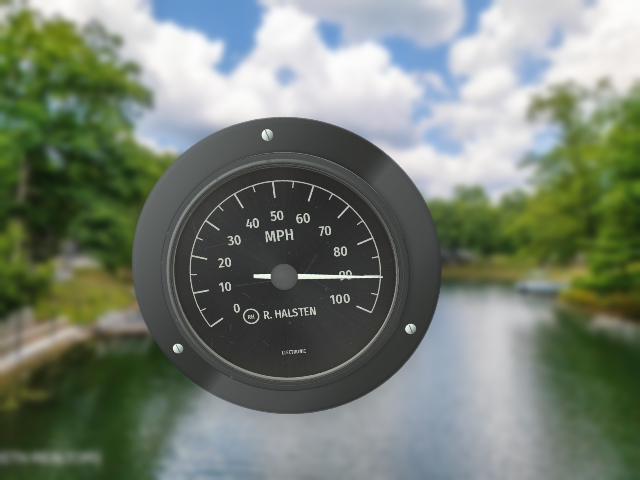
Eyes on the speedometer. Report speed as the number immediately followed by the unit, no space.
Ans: 90mph
